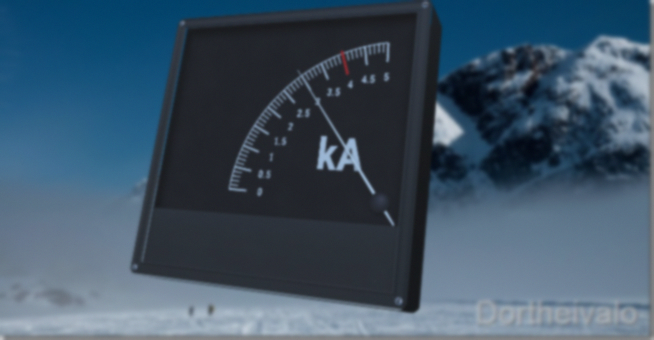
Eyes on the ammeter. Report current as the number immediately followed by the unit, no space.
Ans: 3kA
